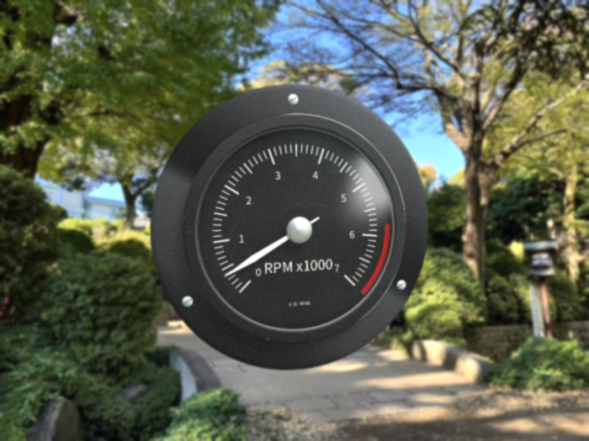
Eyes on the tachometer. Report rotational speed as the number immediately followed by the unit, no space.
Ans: 400rpm
